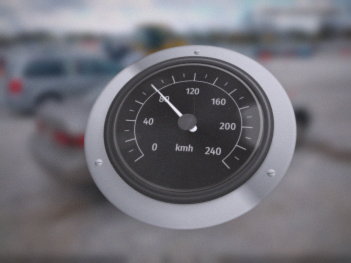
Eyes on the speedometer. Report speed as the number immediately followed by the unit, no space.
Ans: 80km/h
